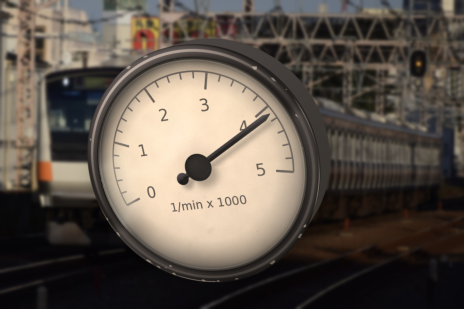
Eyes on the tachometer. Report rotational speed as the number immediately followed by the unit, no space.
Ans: 4100rpm
